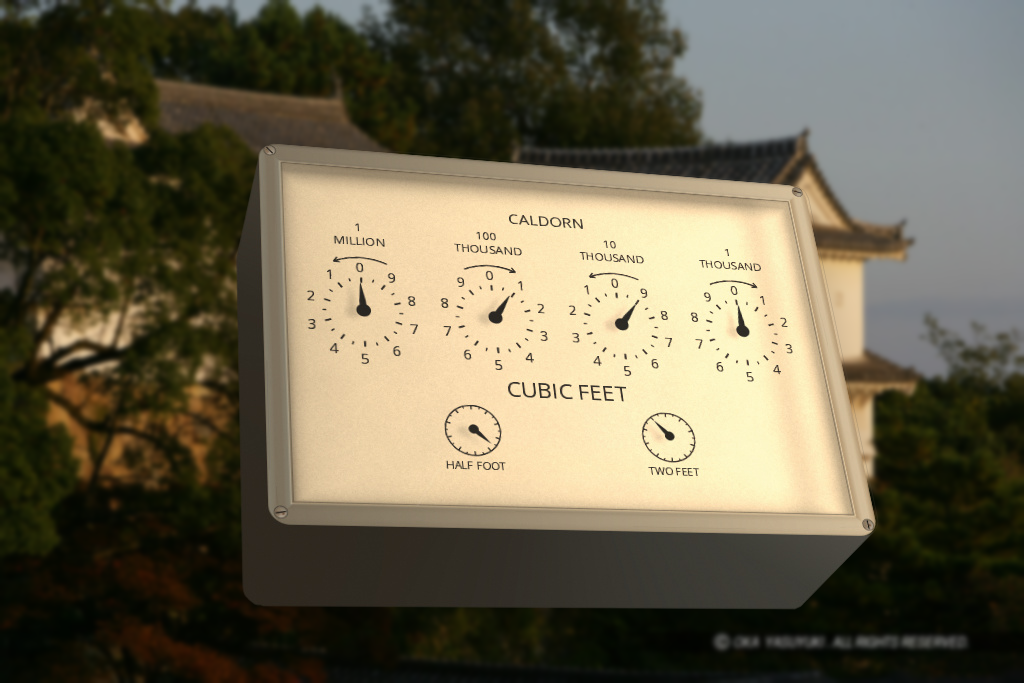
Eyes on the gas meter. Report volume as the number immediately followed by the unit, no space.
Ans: 9000ft³
